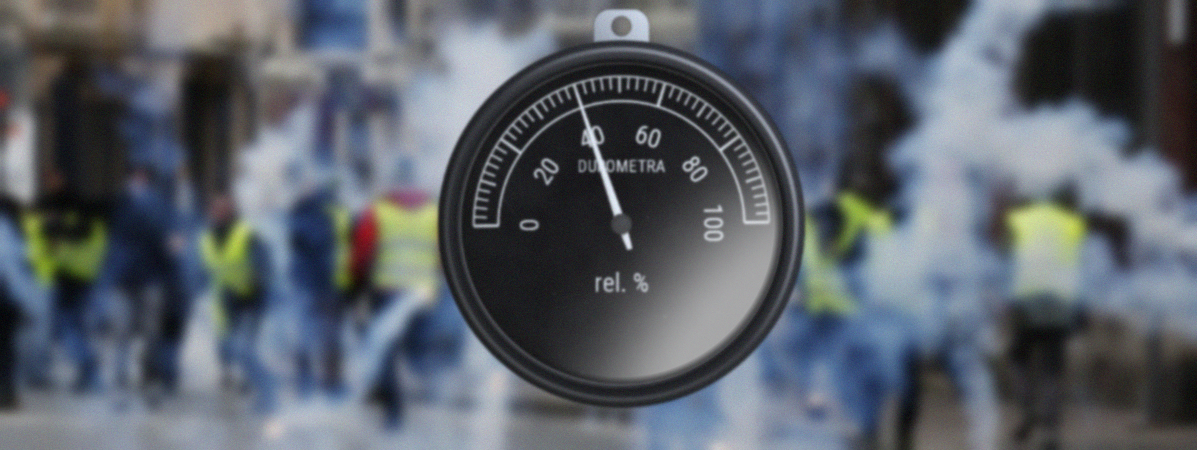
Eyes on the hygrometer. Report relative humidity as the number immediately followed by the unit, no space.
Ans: 40%
